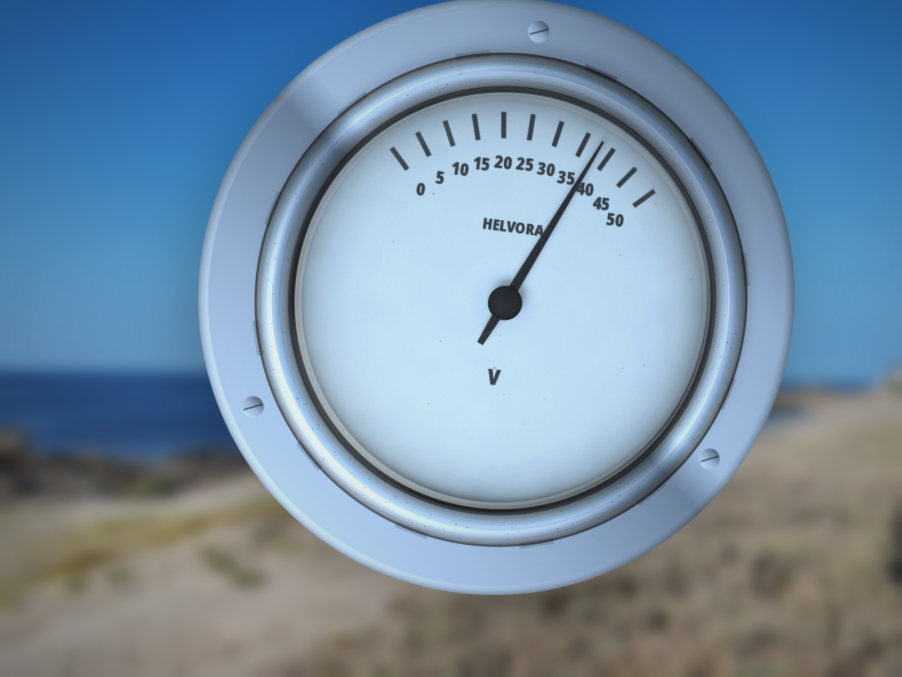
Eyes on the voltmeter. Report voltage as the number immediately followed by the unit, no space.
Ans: 37.5V
